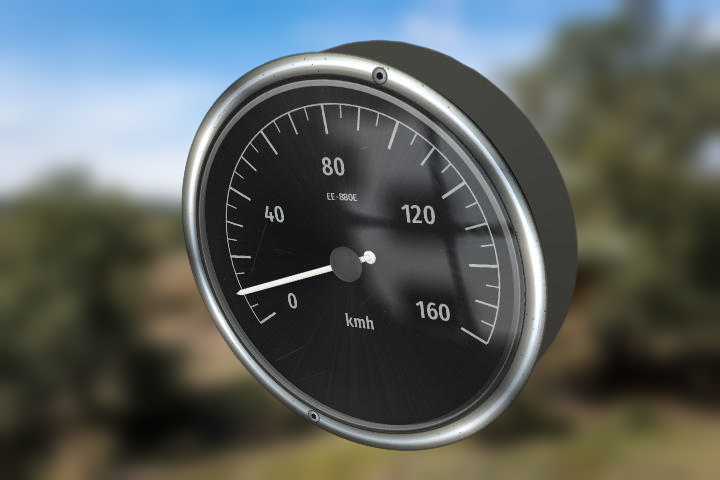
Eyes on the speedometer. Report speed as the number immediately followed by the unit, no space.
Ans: 10km/h
